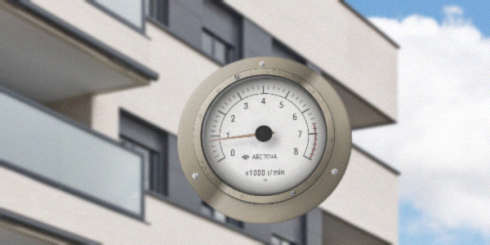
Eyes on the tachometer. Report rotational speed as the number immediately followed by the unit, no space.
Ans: 800rpm
